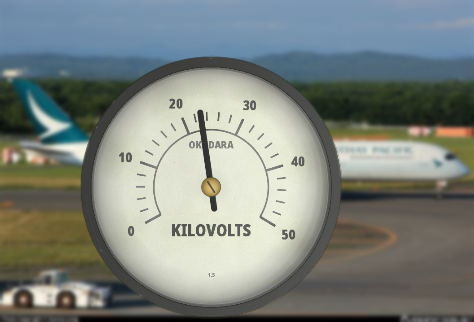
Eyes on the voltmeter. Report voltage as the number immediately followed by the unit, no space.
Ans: 23kV
